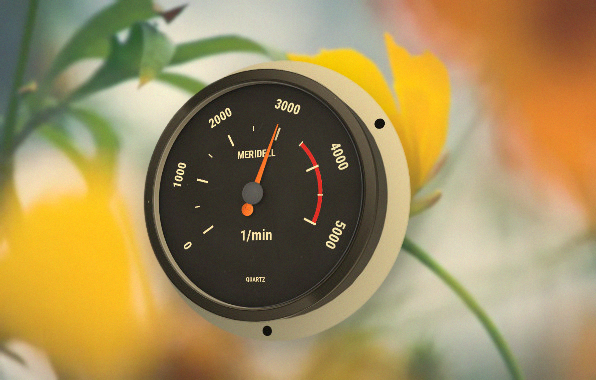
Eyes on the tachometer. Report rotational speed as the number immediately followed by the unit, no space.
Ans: 3000rpm
